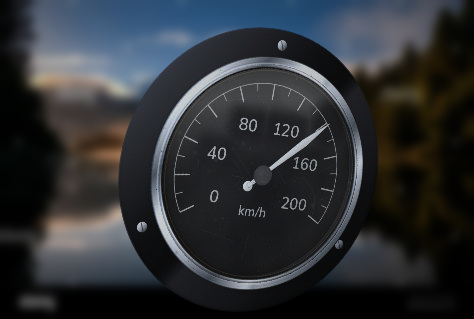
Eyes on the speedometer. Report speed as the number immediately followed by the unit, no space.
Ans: 140km/h
